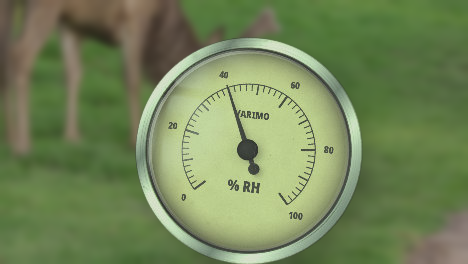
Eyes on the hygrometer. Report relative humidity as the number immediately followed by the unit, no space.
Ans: 40%
